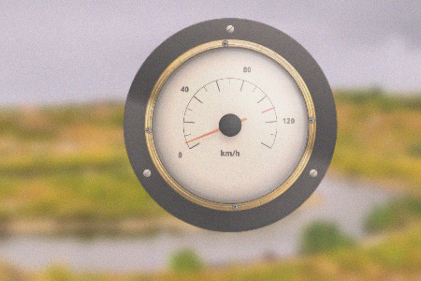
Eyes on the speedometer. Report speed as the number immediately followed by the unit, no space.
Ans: 5km/h
